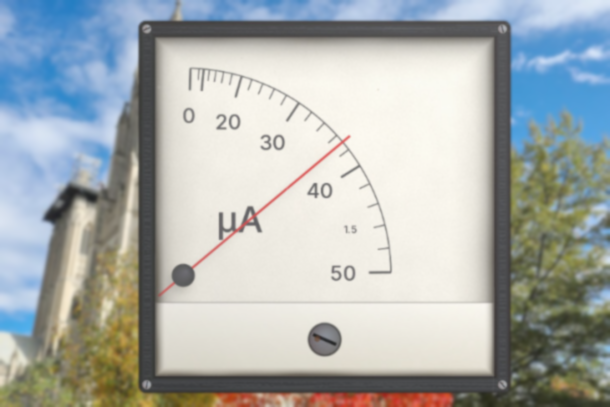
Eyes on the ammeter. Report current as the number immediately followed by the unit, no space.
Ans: 37µA
